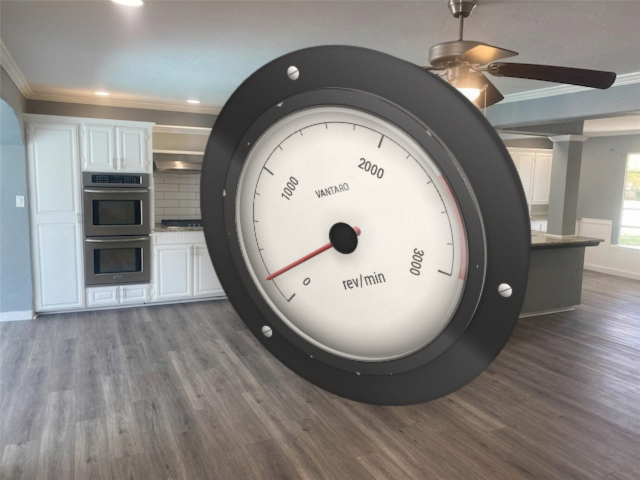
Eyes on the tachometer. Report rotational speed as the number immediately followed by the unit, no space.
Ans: 200rpm
